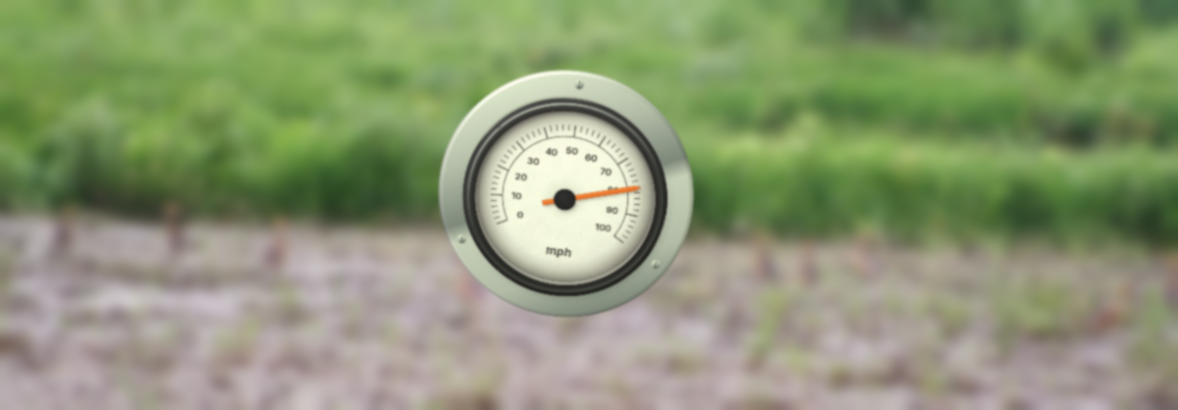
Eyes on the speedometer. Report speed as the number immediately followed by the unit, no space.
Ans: 80mph
